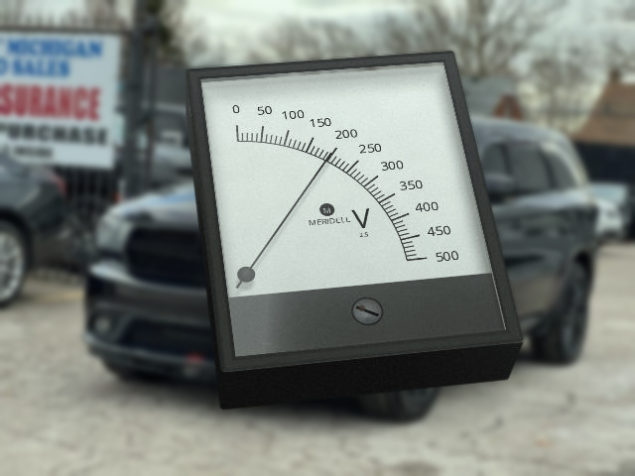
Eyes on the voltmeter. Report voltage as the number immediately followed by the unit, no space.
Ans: 200V
